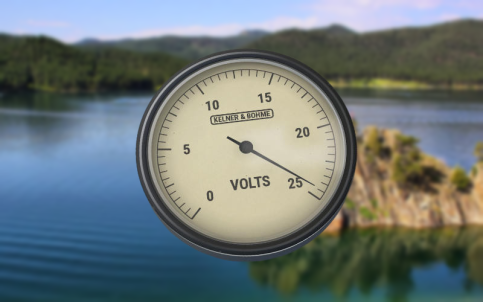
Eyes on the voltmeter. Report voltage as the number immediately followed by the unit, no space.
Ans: 24.5V
